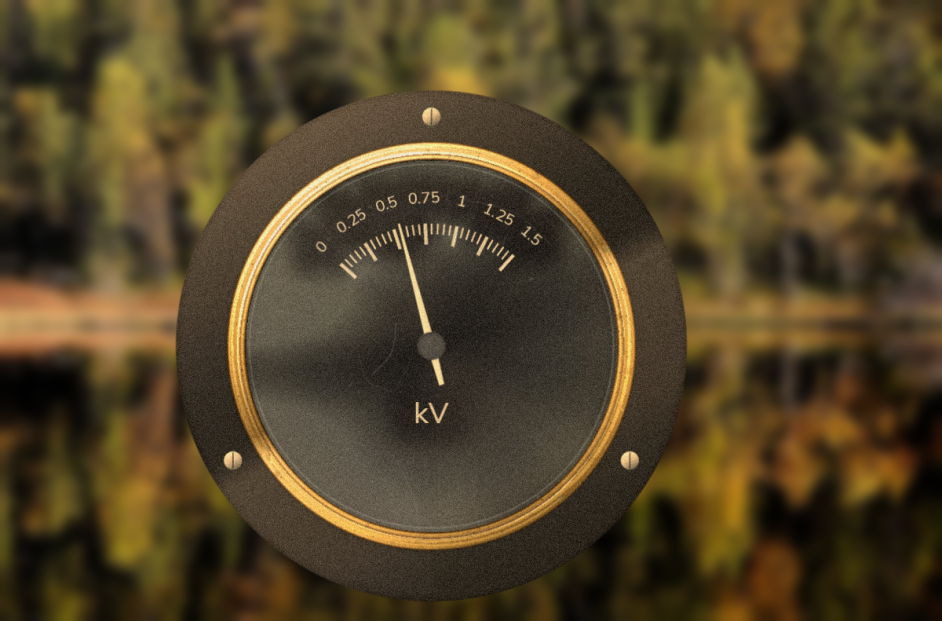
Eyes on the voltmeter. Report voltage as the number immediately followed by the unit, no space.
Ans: 0.55kV
